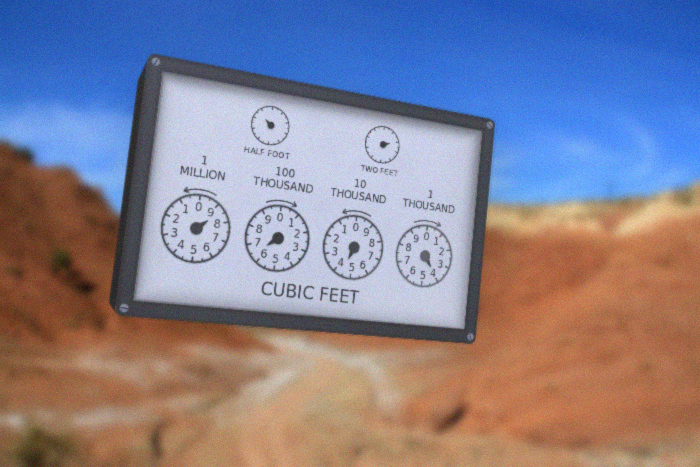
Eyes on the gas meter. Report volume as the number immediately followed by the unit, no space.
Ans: 864400ft³
